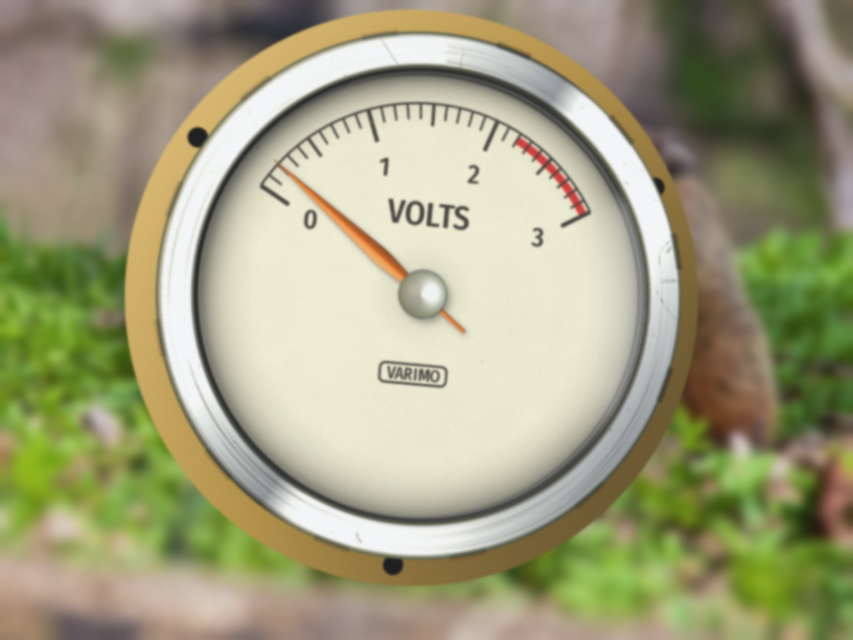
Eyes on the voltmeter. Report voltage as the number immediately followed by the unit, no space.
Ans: 0.2V
